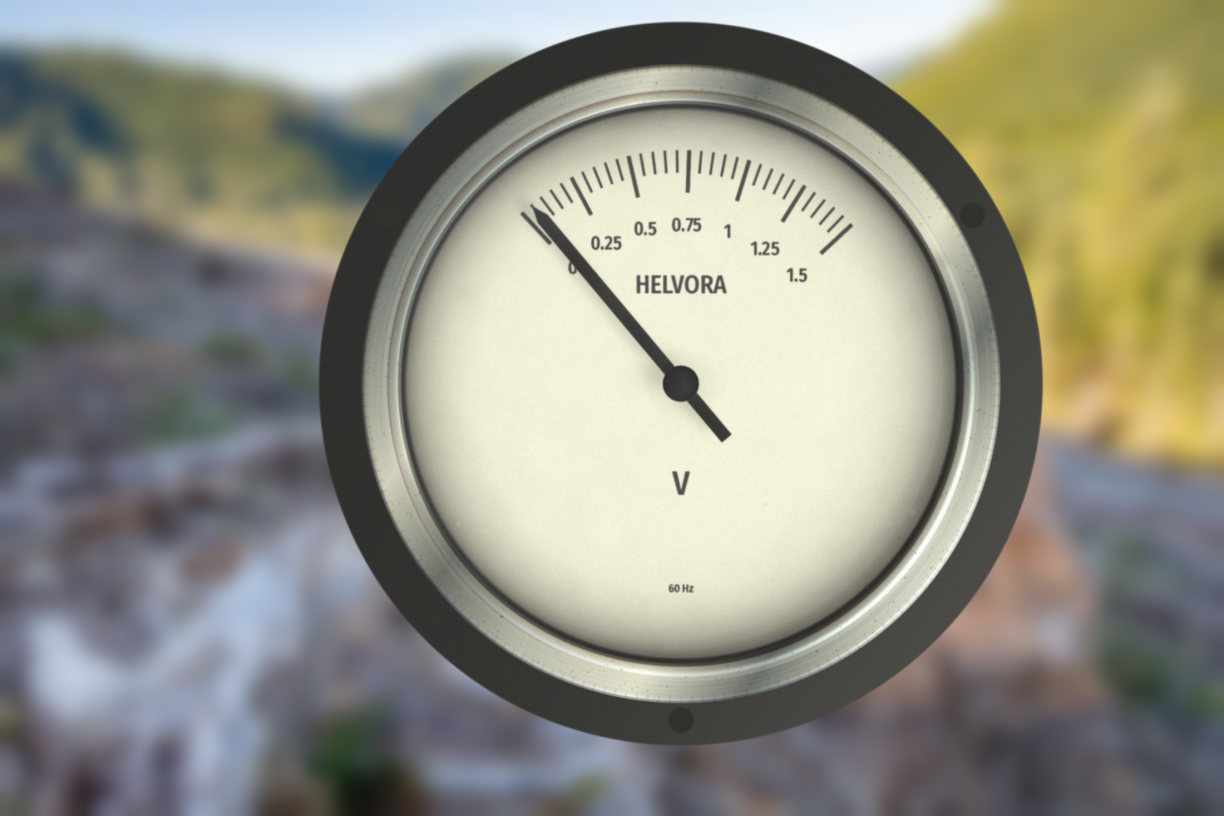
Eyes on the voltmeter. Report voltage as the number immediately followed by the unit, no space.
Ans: 0.05V
